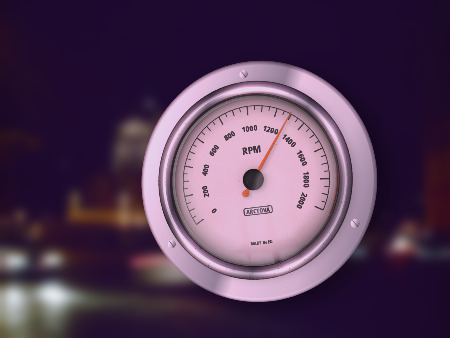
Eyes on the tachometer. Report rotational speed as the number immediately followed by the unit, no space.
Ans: 1300rpm
